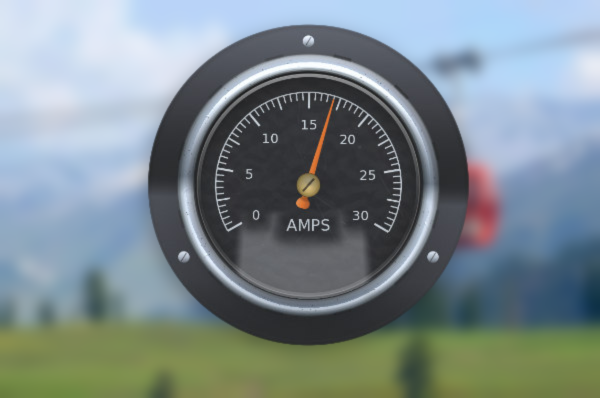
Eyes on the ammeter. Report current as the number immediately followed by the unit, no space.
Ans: 17A
